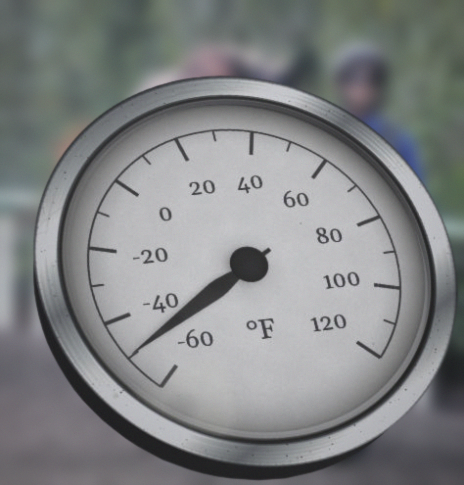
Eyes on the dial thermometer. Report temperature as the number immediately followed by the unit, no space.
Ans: -50°F
